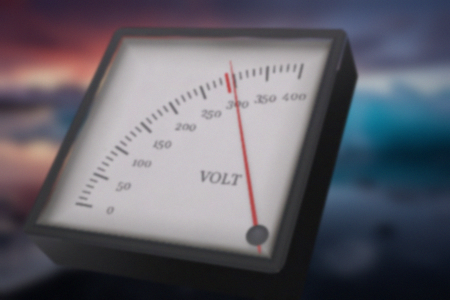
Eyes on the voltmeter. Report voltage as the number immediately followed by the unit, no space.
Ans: 300V
